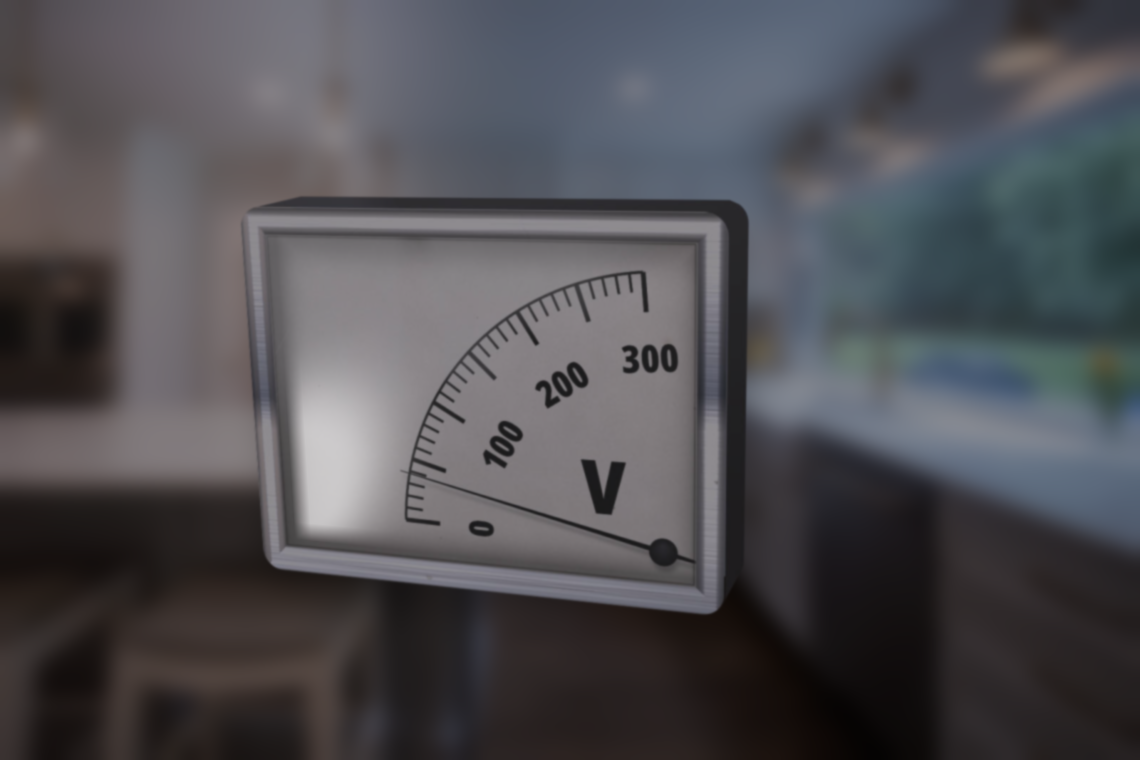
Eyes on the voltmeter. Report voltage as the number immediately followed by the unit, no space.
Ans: 40V
